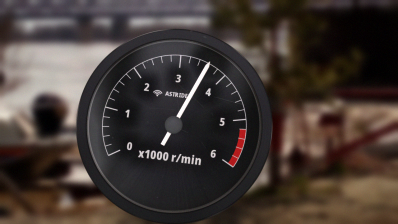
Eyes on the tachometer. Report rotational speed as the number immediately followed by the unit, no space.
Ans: 3600rpm
